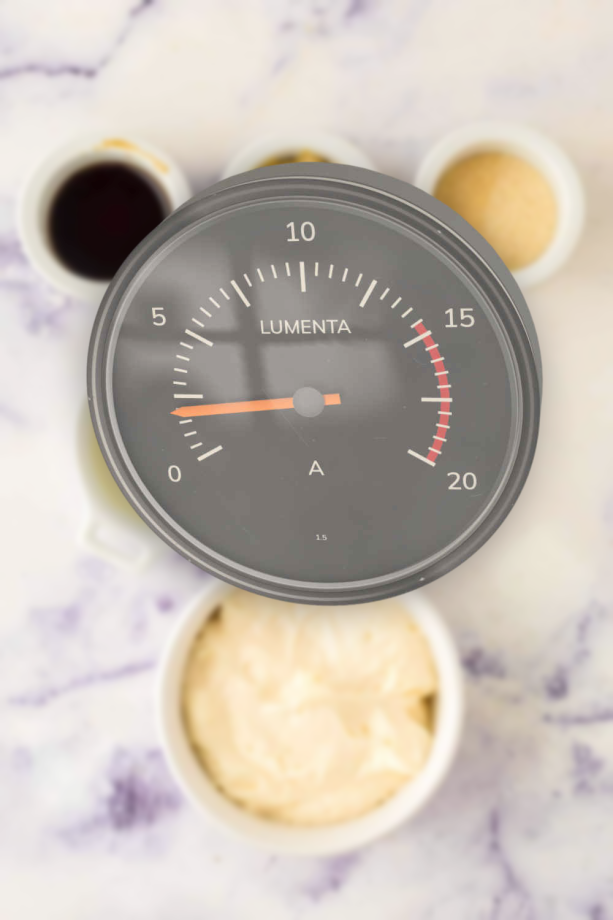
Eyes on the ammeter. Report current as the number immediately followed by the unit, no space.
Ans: 2A
